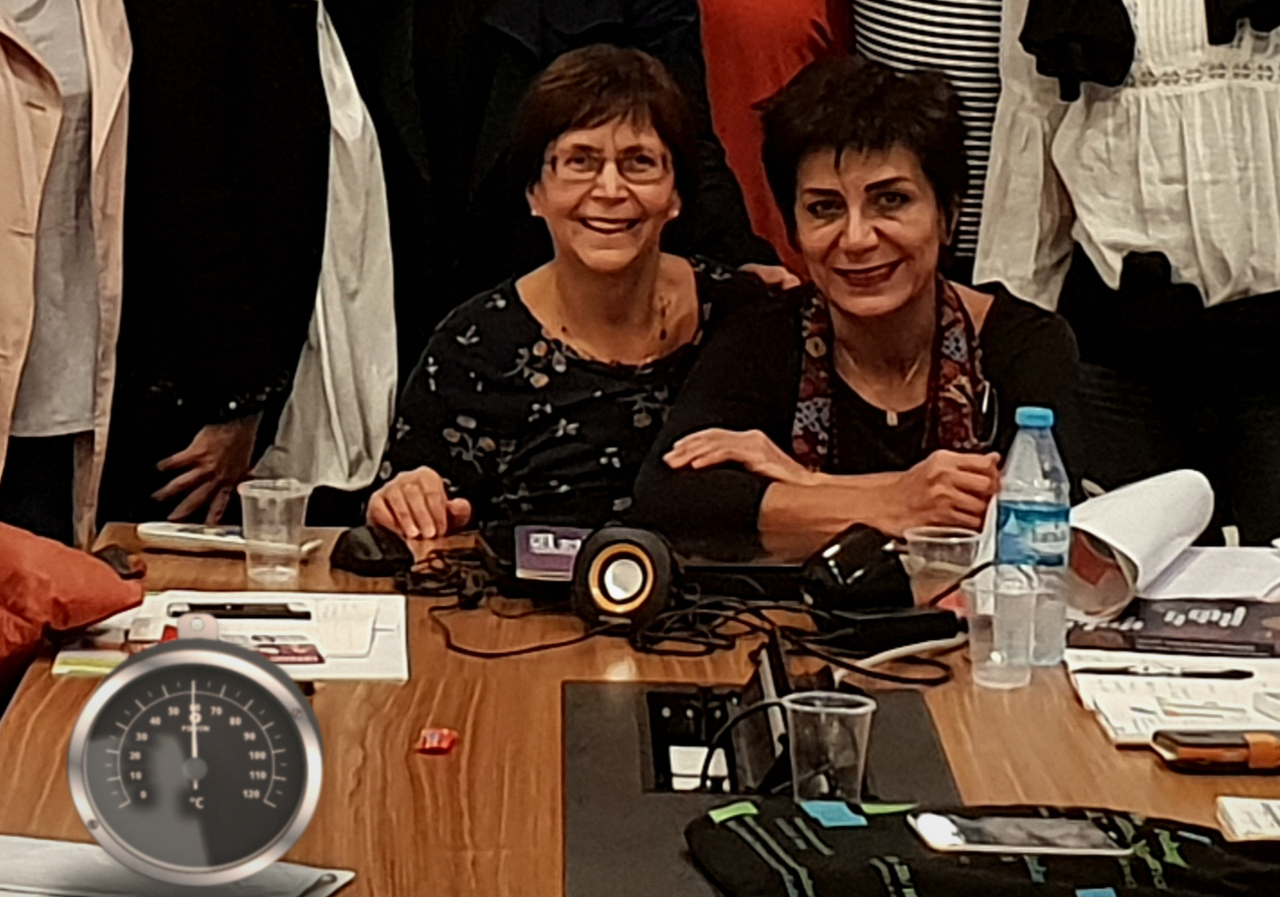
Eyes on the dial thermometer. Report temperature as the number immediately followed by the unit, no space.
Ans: 60°C
